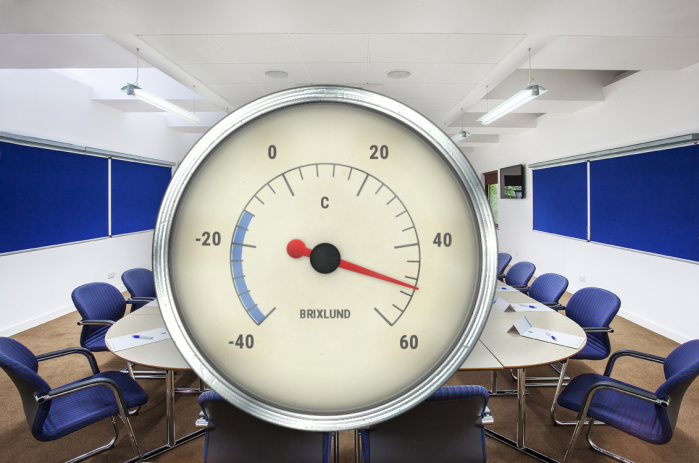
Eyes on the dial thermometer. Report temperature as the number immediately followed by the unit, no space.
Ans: 50°C
